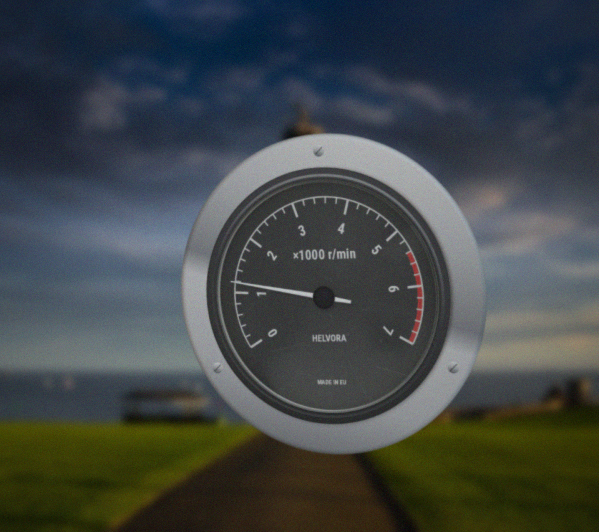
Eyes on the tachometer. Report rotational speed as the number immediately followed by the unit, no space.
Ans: 1200rpm
